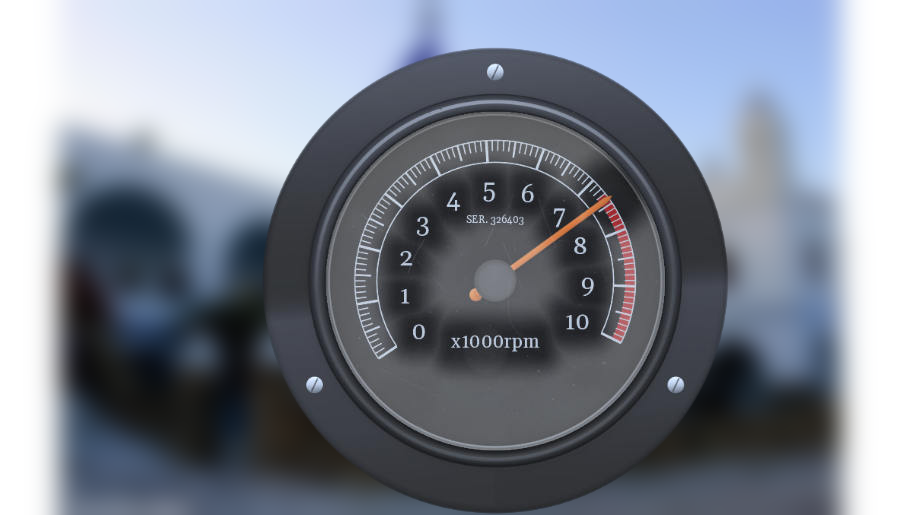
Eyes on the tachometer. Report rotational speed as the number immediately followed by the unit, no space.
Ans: 7400rpm
